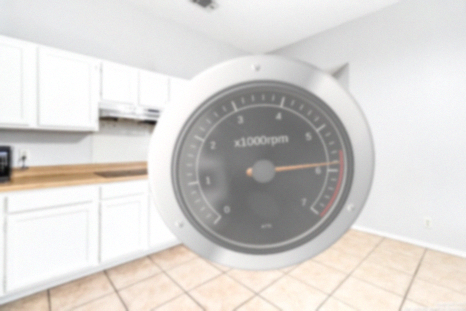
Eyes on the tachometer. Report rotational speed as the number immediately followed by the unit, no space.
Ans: 5800rpm
